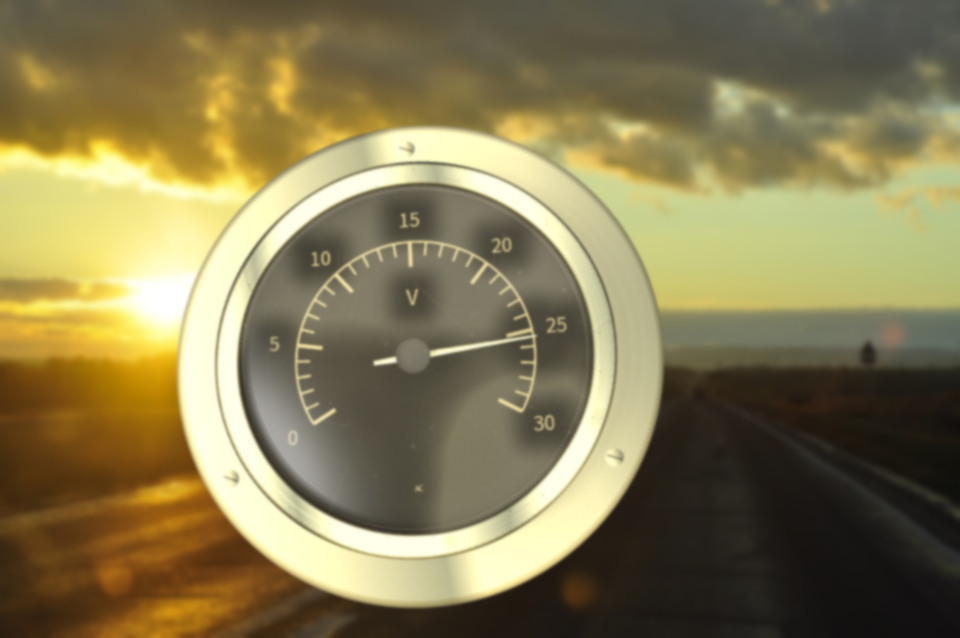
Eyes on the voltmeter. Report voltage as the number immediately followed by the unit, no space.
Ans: 25.5V
